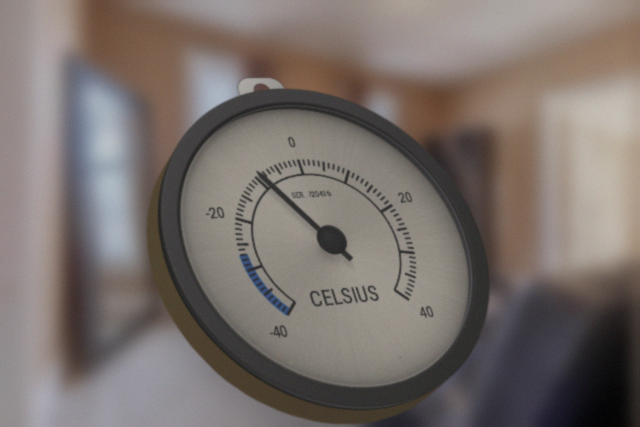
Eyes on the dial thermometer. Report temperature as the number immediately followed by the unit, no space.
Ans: -10°C
